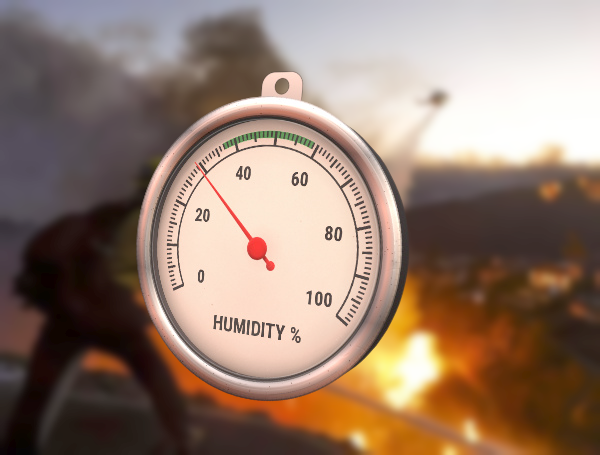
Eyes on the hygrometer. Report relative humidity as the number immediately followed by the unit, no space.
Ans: 30%
